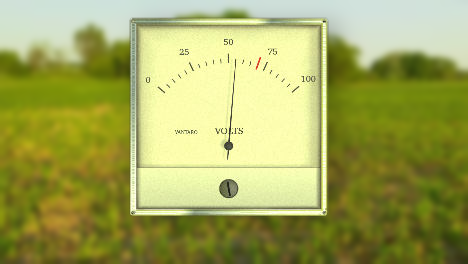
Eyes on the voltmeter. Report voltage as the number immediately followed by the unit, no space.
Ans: 55V
